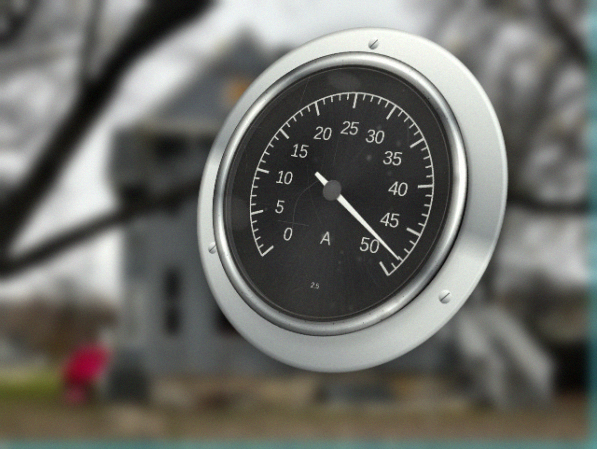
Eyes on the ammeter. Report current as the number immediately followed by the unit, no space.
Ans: 48A
